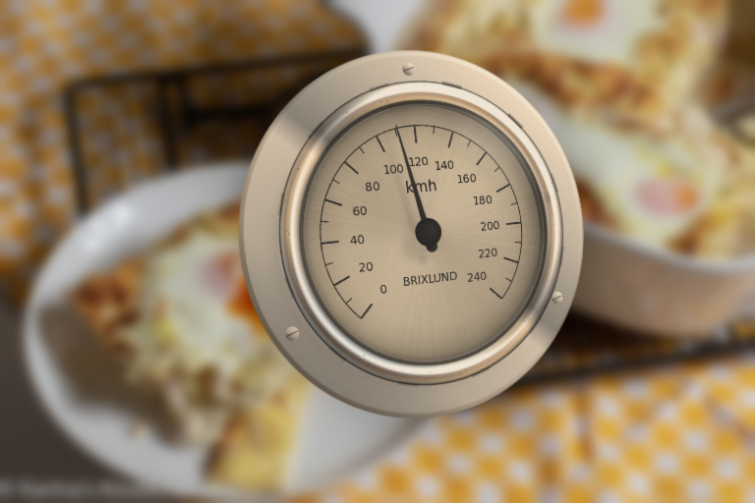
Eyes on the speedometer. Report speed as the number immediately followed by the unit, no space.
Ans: 110km/h
